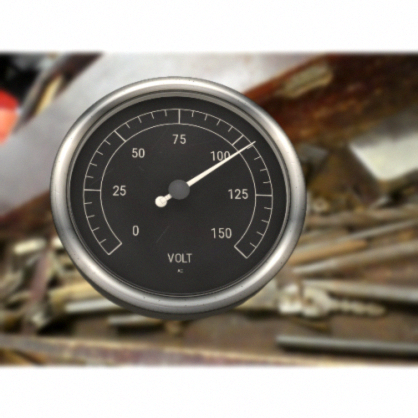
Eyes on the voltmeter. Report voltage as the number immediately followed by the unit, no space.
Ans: 105V
